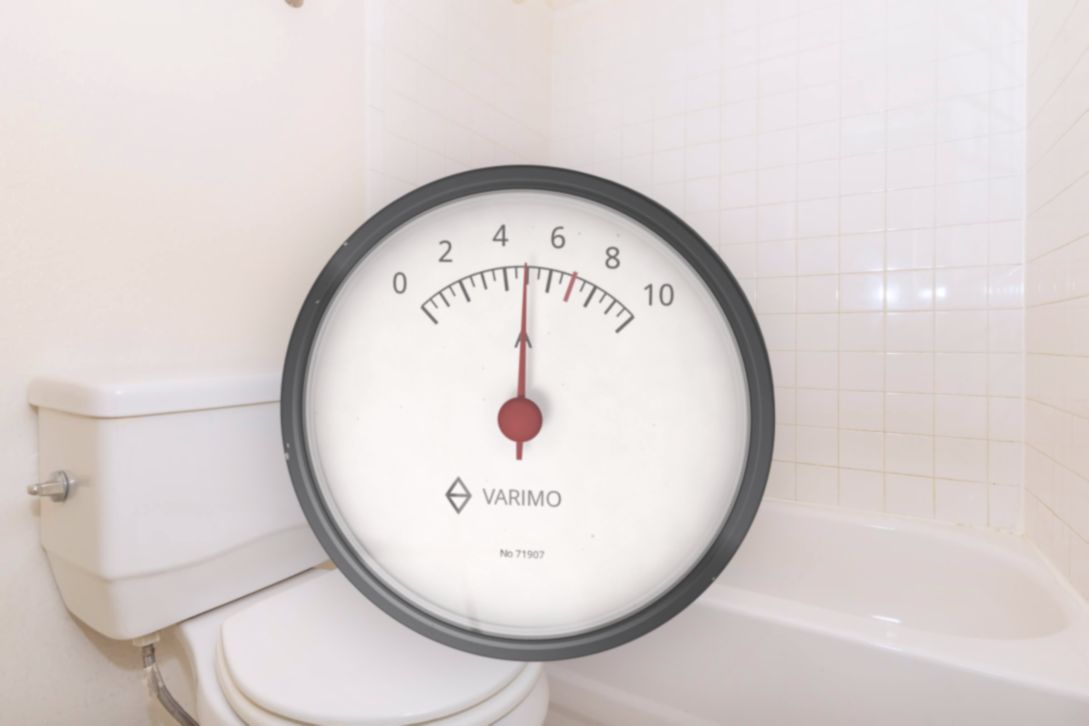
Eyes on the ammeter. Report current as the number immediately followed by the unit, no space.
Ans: 5A
